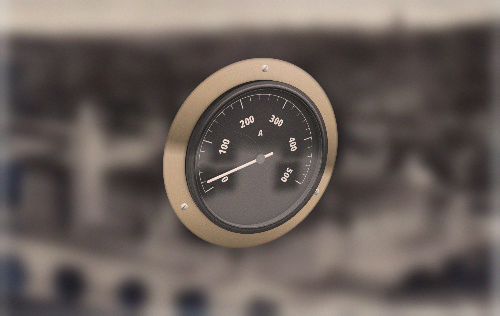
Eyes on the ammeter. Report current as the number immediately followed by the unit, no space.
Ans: 20A
